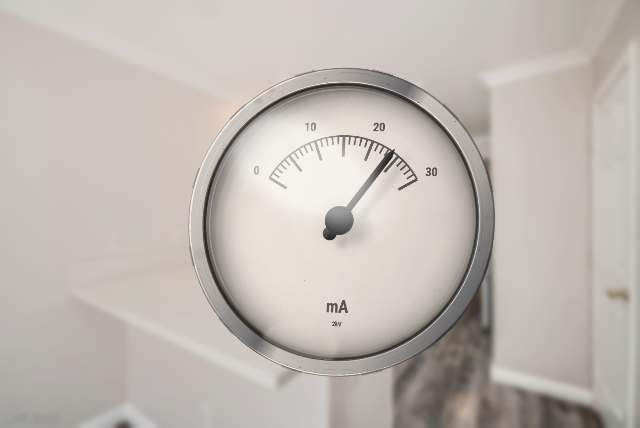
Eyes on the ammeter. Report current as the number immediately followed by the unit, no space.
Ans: 24mA
